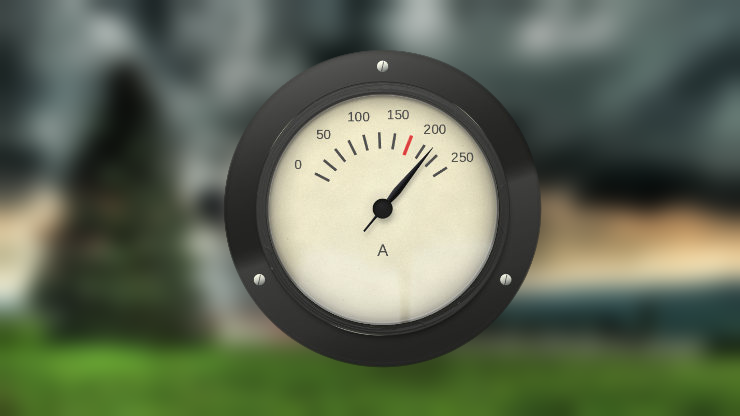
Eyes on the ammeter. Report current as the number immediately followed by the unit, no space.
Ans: 212.5A
